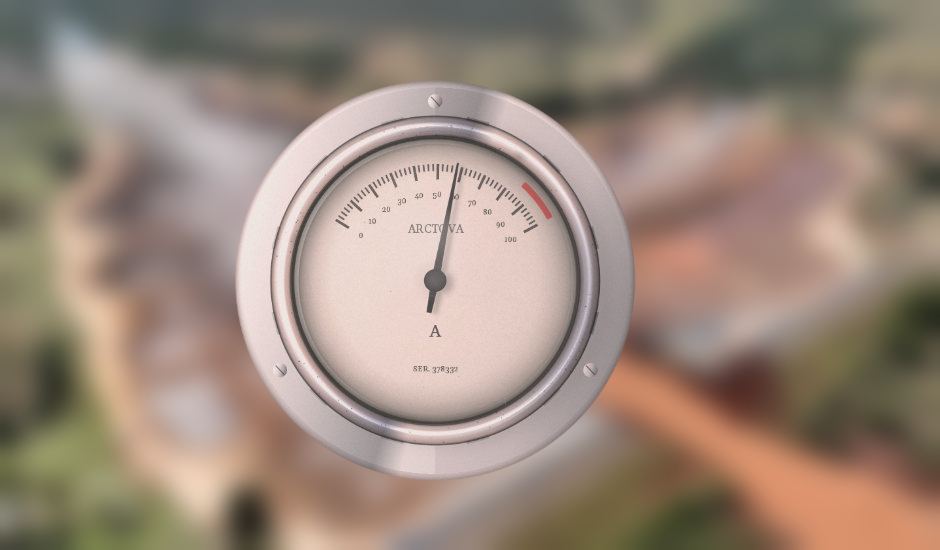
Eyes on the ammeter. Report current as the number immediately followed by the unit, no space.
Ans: 58A
